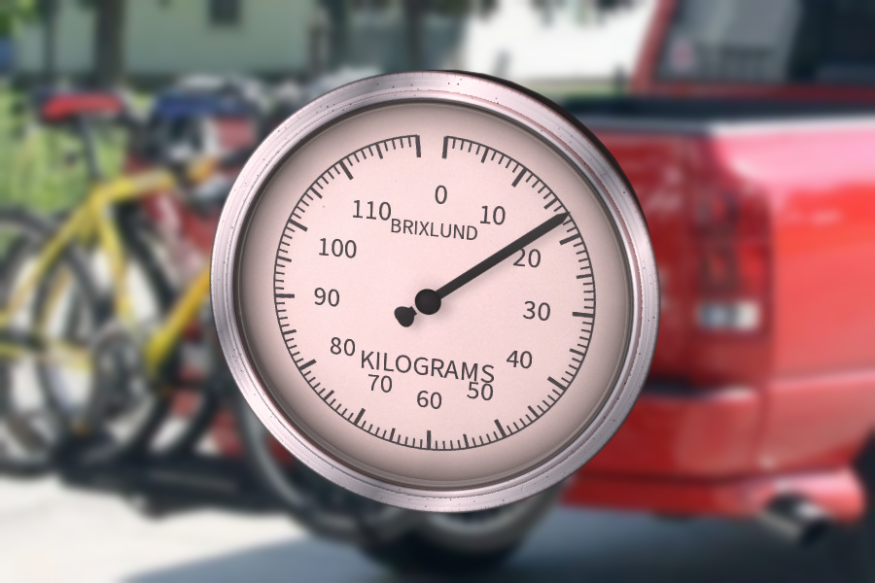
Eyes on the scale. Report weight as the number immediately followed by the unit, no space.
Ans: 17kg
